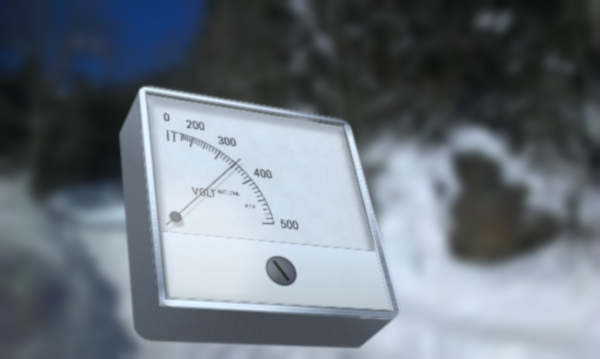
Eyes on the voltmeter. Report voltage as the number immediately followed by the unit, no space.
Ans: 350V
